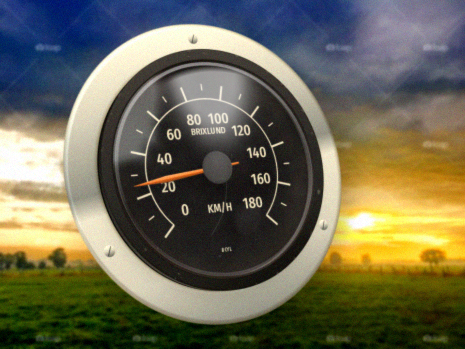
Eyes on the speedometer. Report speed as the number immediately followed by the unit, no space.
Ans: 25km/h
